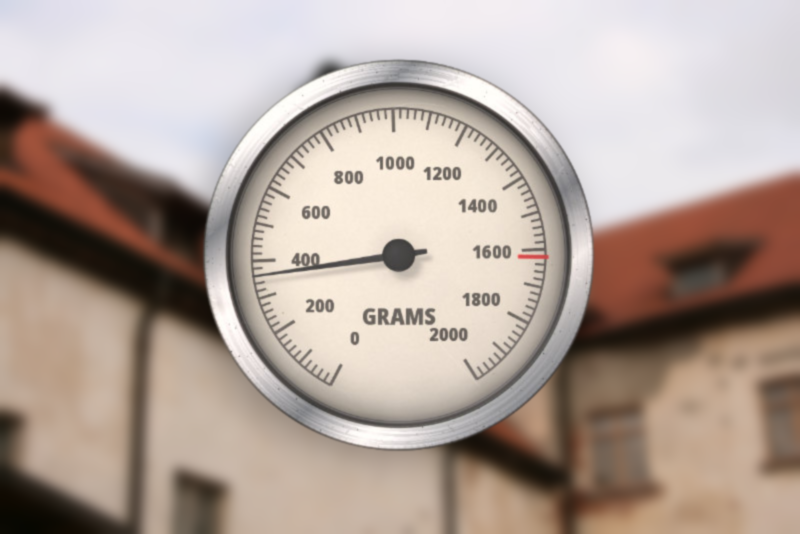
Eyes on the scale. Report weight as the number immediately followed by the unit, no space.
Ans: 360g
